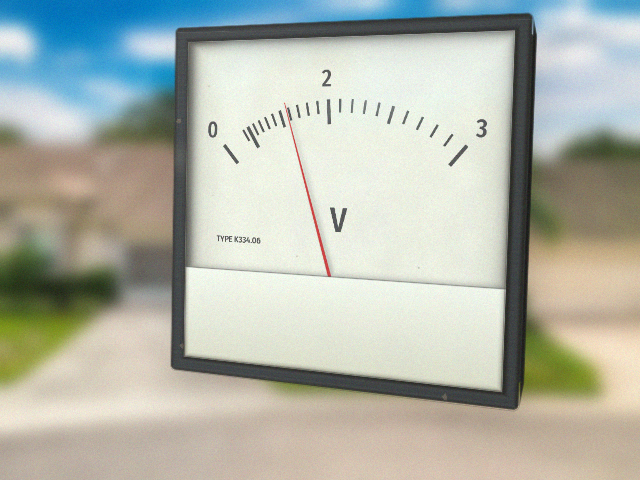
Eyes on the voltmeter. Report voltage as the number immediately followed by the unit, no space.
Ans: 1.6V
